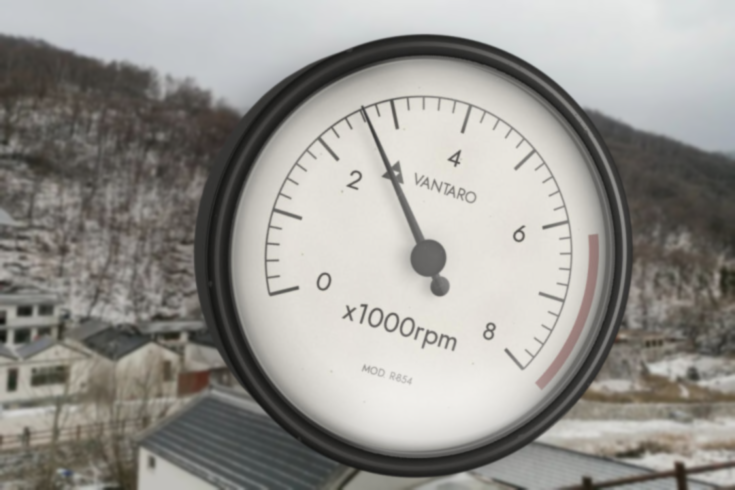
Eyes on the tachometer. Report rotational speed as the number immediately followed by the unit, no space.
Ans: 2600rpm
